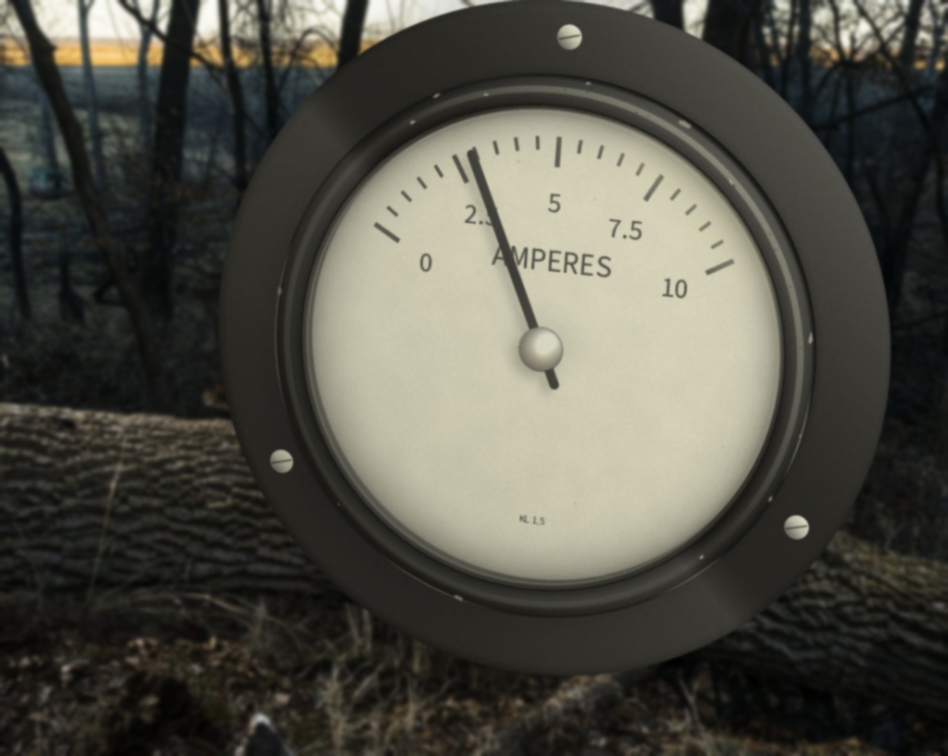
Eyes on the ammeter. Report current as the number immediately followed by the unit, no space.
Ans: 3A
